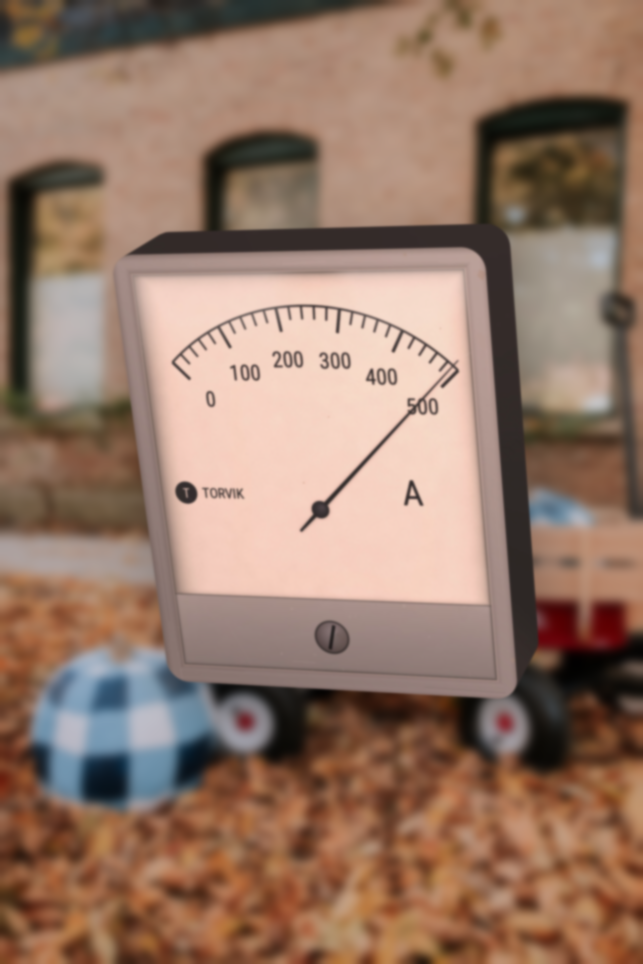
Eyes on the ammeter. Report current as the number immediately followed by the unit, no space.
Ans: 490A
